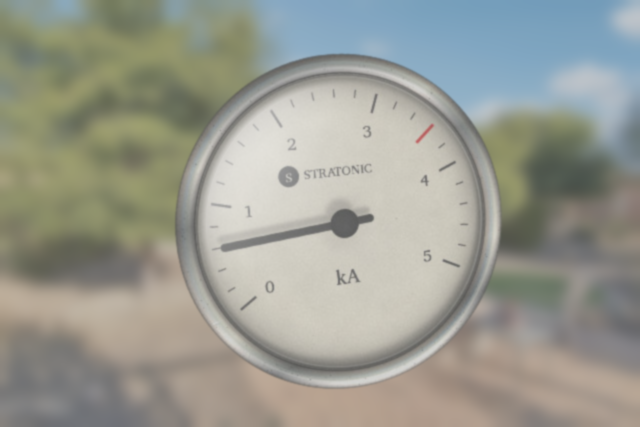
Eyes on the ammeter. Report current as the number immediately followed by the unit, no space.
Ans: 0.6kA
